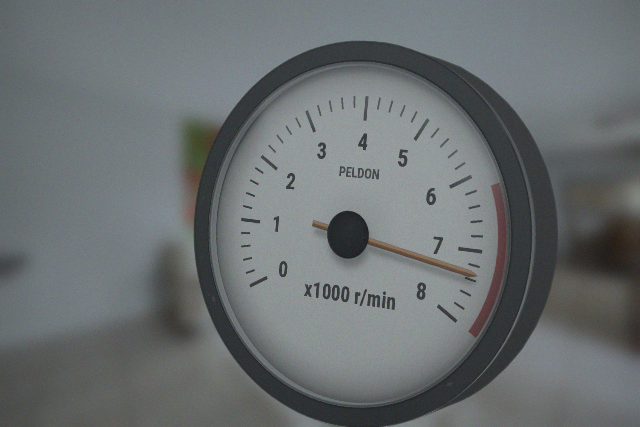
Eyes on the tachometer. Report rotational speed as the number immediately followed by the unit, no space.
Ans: 7300rpm
